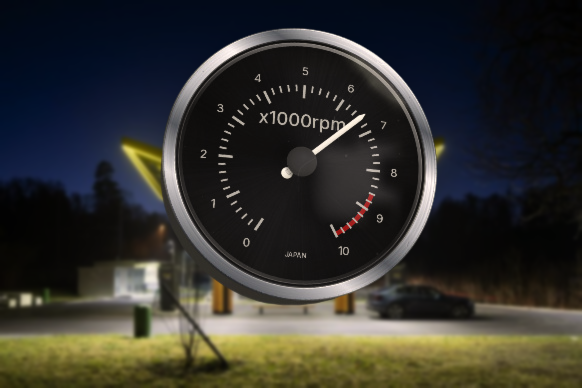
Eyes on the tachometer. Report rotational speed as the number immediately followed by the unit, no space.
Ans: 6600rpm
